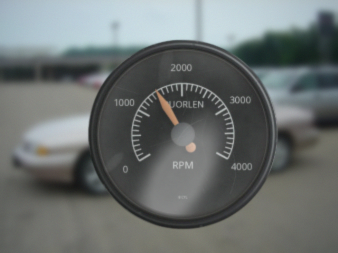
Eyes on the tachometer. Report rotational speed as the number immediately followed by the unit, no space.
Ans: 1500rpm
